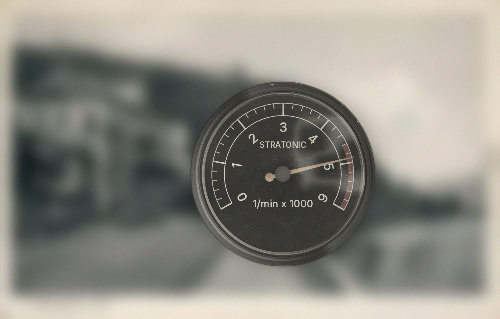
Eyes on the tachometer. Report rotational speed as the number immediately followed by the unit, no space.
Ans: 4900rpm
